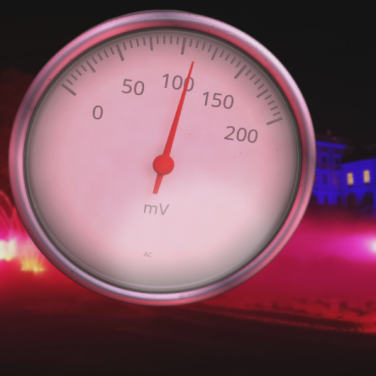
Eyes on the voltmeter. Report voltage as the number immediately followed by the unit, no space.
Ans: 110mV
